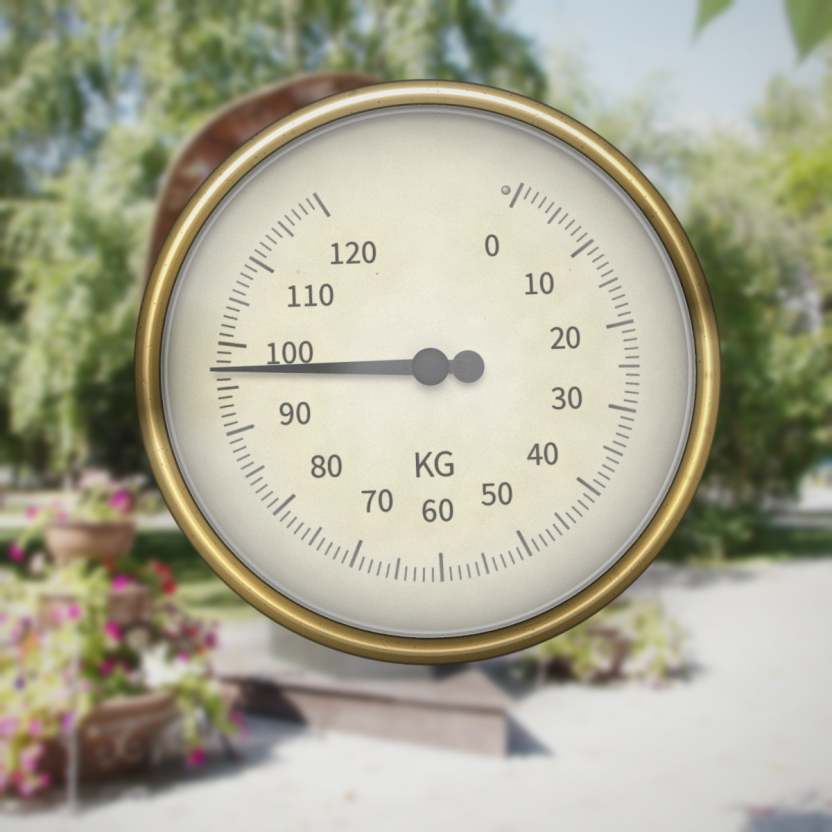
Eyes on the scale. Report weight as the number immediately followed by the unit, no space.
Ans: 97kg
